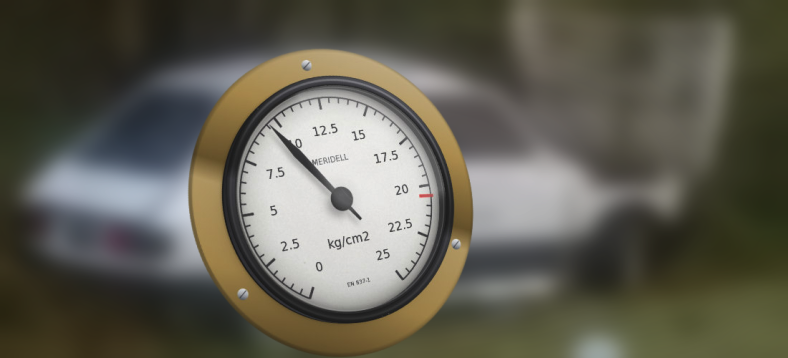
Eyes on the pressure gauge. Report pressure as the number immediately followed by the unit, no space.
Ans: 9.5kg/cm²
